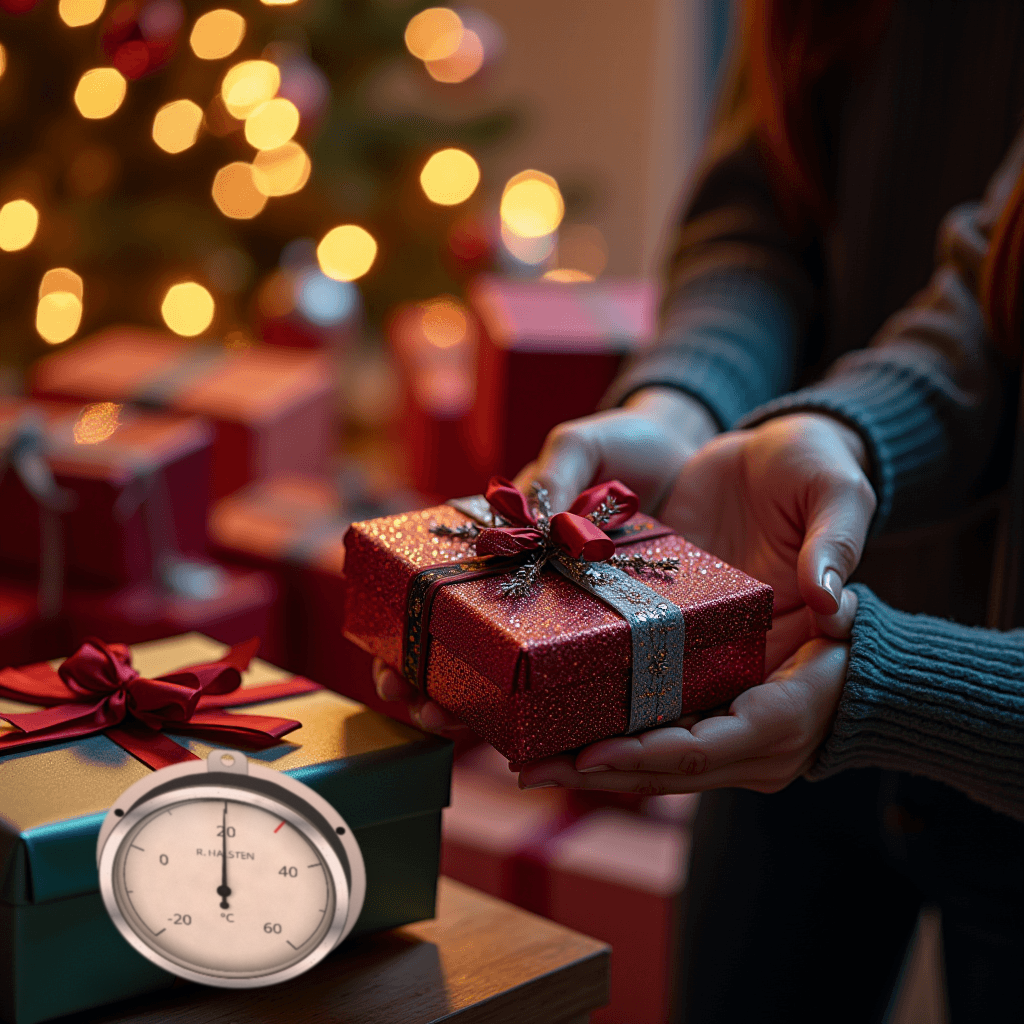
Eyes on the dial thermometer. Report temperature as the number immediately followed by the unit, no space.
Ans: 20°C
